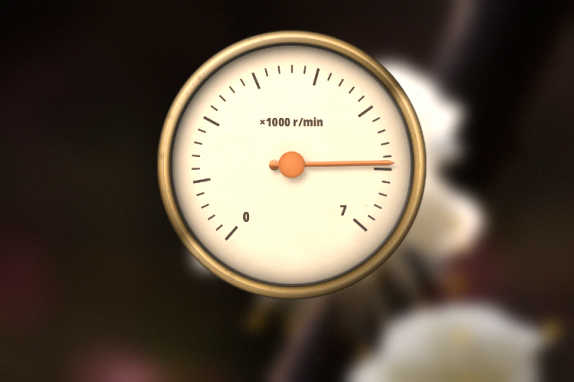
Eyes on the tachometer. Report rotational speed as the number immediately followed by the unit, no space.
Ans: 5900rpm
